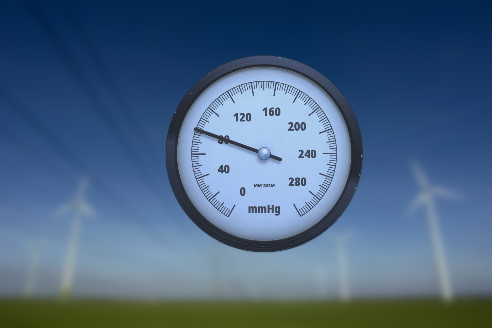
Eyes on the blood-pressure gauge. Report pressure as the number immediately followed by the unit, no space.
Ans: 80mmHg
